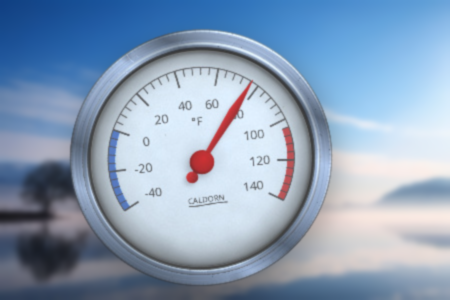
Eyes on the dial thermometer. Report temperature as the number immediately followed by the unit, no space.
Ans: 76°F
